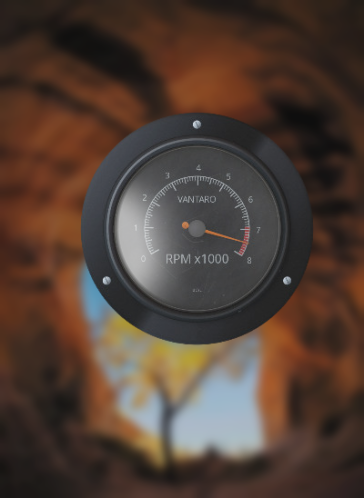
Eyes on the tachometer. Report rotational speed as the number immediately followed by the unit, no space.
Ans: 7500rpm
